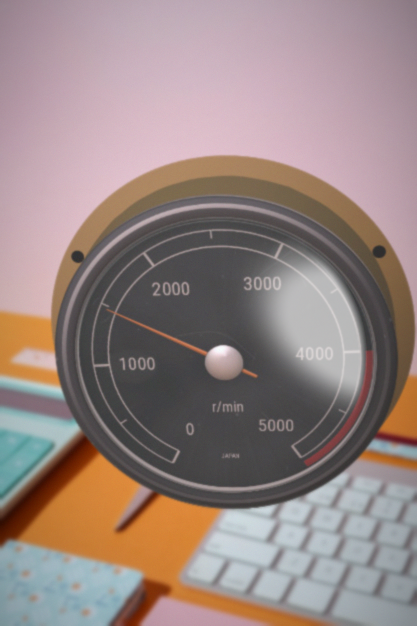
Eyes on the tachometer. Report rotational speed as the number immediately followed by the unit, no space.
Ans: 1500rpm
